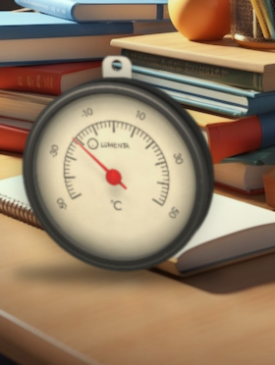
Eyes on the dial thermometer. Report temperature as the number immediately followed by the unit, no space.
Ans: -20°C
